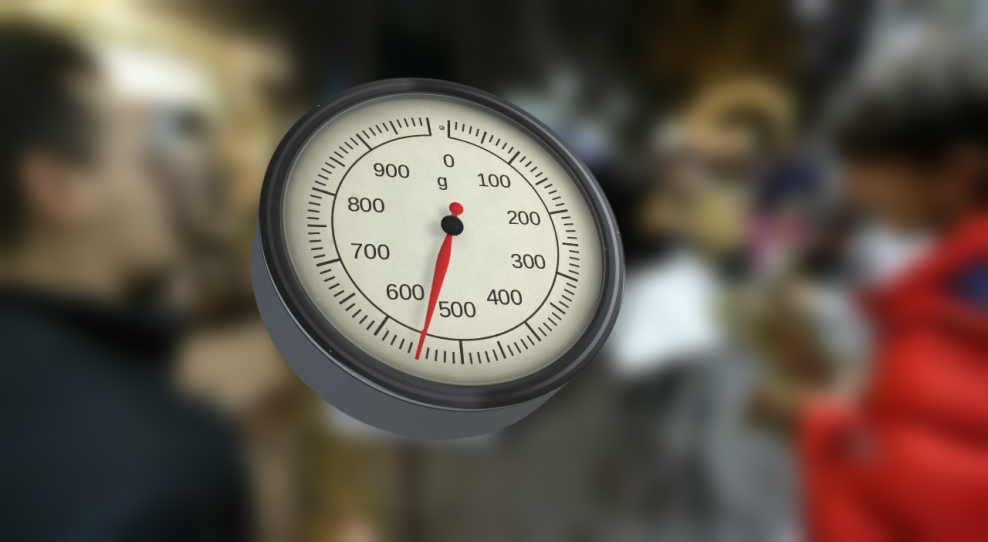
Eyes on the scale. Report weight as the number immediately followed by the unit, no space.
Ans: 550g
